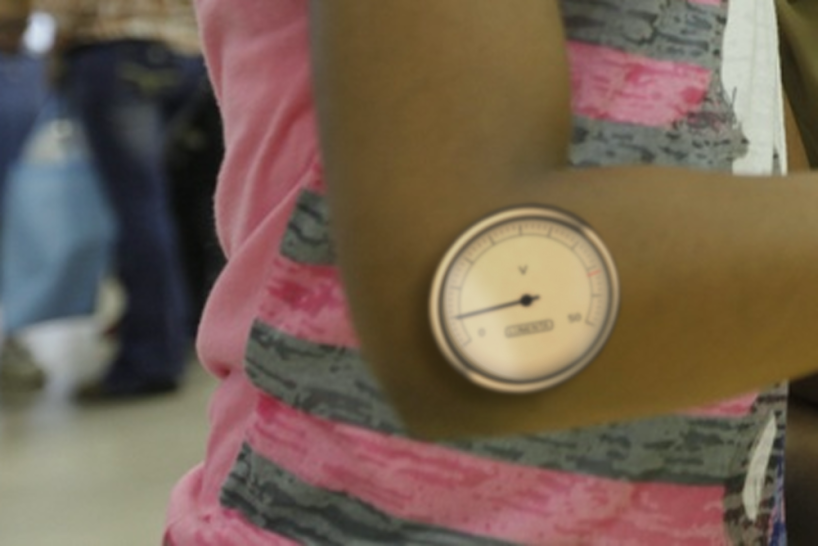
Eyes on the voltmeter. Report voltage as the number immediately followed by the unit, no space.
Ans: 5V
